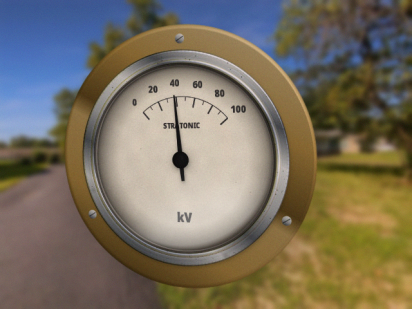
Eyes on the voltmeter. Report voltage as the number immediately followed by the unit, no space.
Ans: 40kV
